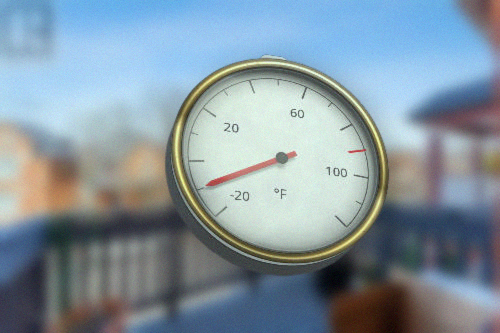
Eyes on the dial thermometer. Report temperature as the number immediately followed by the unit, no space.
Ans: -10°F
